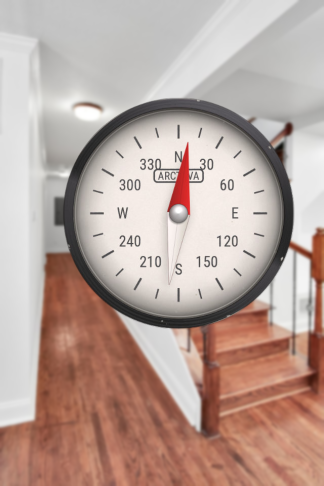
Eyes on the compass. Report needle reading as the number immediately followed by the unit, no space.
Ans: 7.5°
